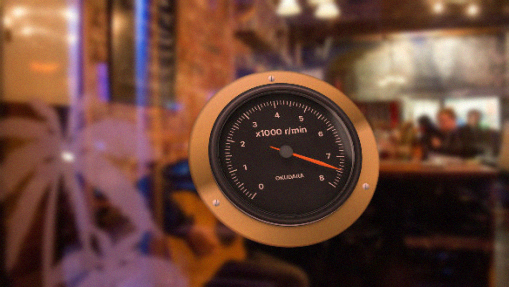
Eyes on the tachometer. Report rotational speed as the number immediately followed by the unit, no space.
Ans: 7500rpm
